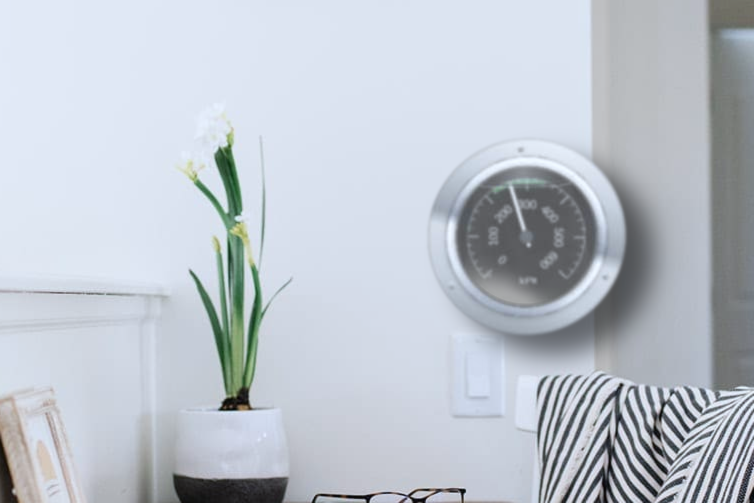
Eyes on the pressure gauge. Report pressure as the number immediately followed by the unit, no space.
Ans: 260kPa
